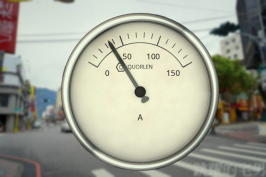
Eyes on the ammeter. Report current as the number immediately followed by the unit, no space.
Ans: 35A
